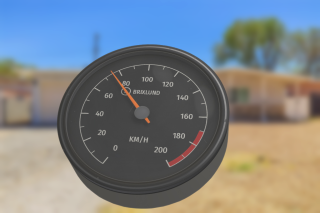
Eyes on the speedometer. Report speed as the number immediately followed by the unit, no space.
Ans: 75km/h
